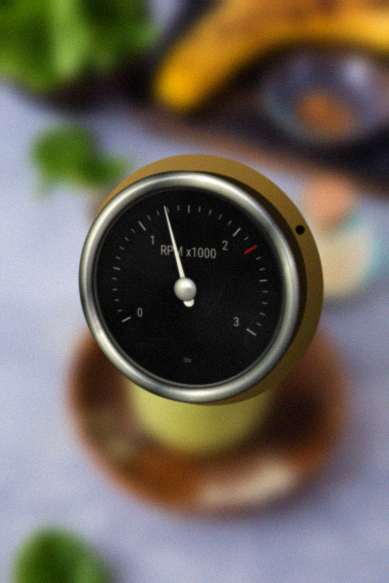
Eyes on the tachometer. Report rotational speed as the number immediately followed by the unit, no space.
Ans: 1300rpm
